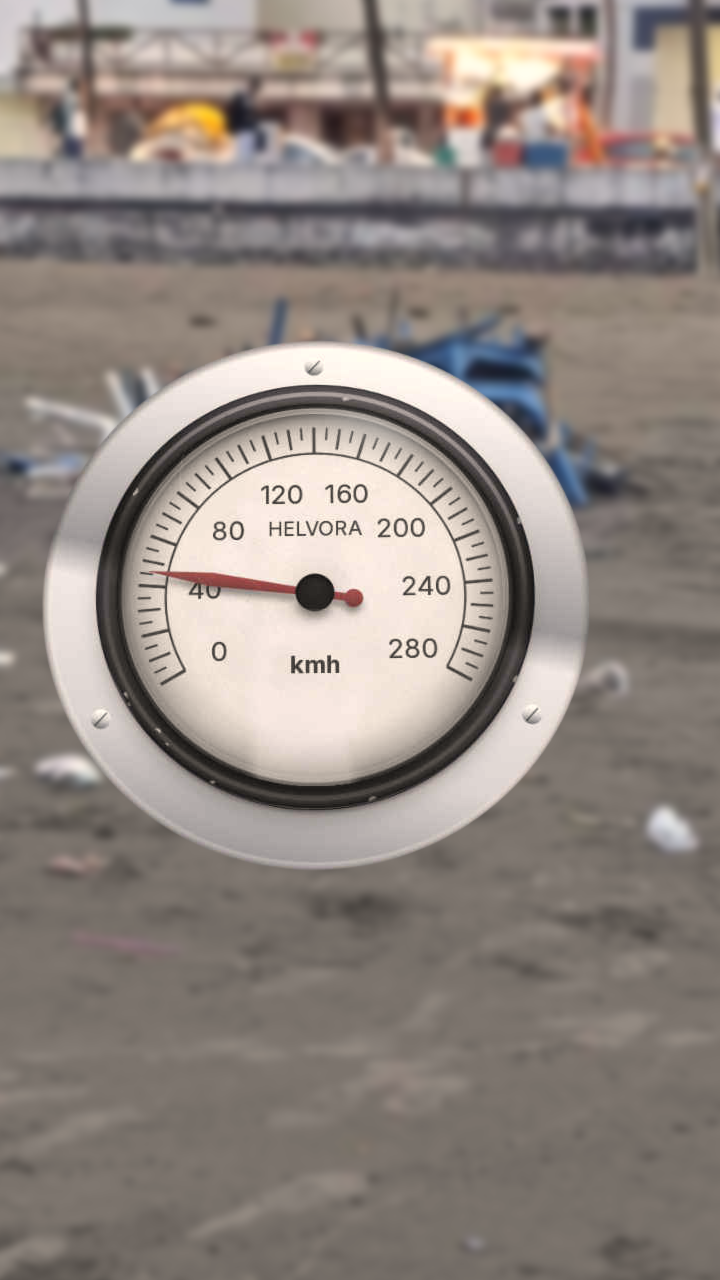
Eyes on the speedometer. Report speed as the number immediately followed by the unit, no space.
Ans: 45km/h
